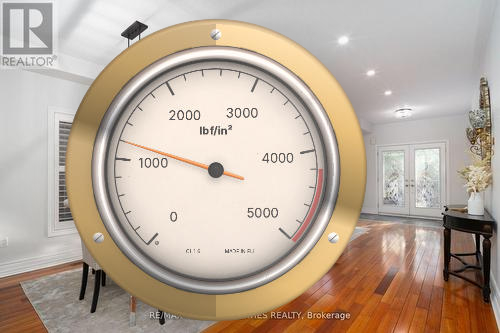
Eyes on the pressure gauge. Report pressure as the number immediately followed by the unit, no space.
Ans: 1200psi
